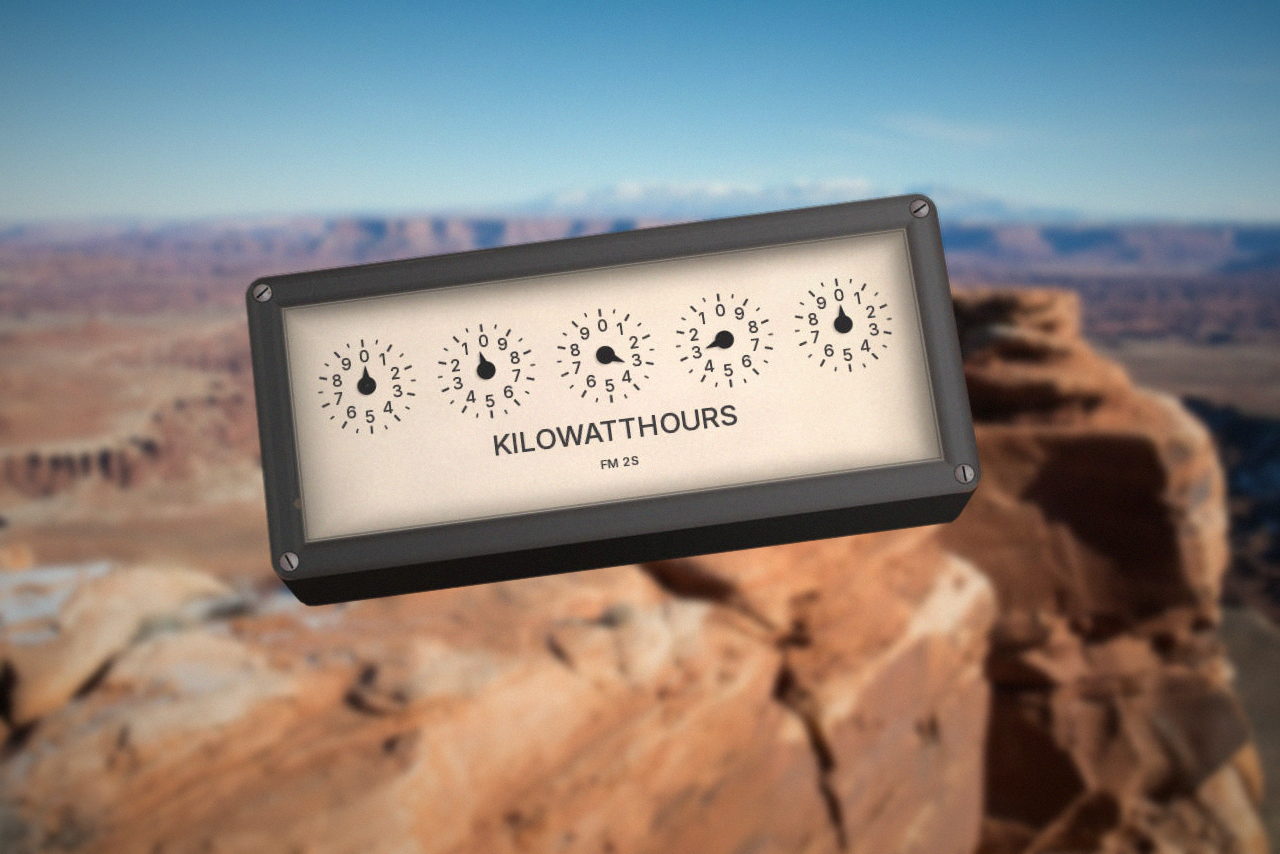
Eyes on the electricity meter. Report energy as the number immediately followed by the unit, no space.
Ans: 330kWh
